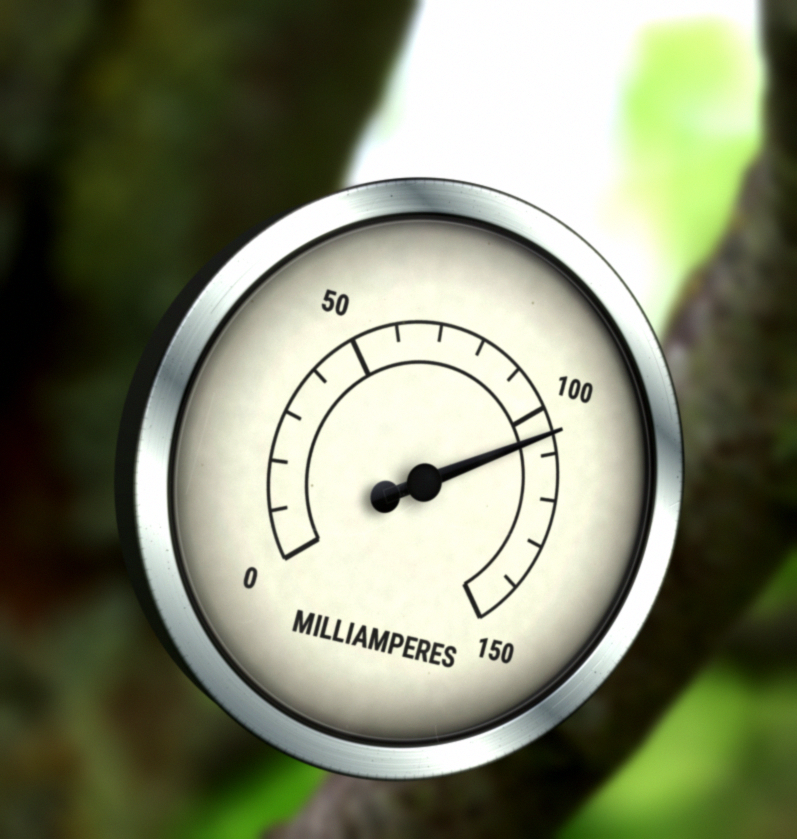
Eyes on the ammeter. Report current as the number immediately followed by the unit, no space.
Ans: 105mA
